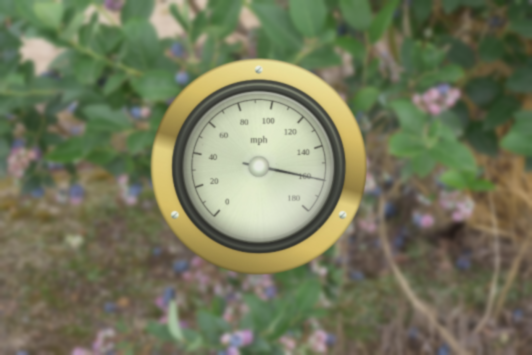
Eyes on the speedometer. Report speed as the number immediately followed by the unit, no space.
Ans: 160mph
